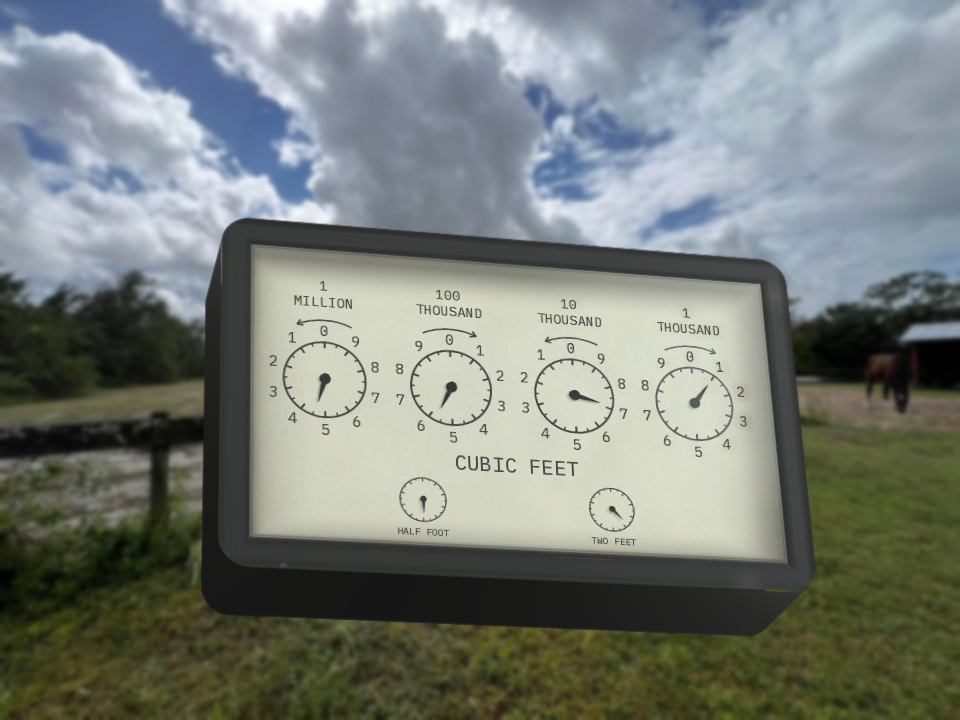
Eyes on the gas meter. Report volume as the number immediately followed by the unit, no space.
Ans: 457100ft³
